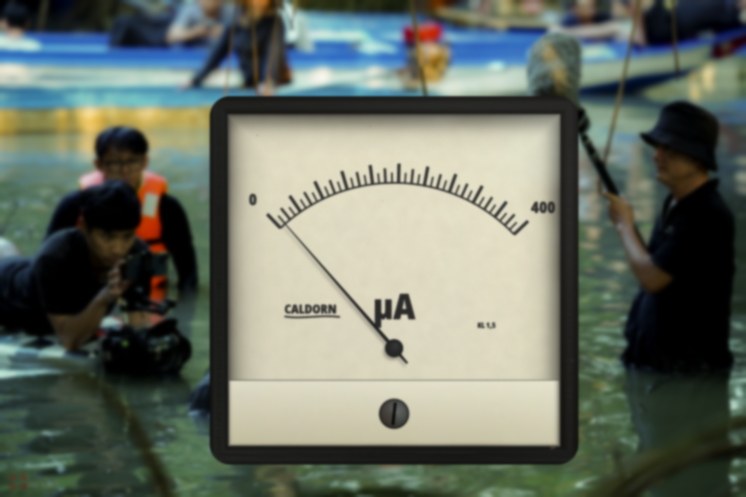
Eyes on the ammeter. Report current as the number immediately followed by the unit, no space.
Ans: 10µA
